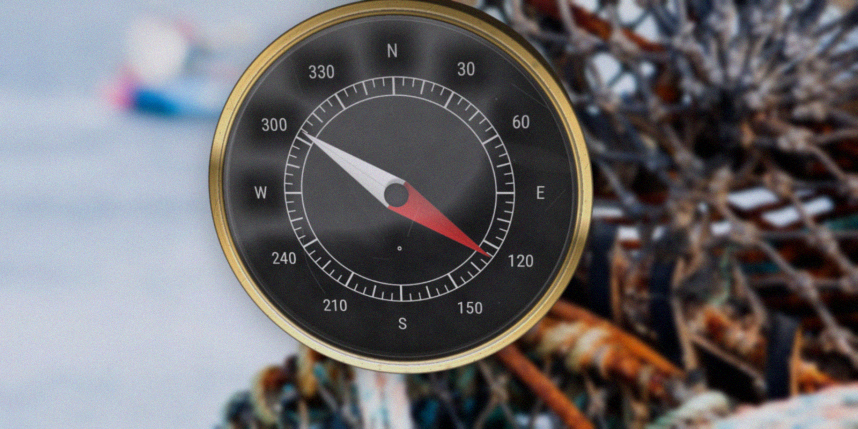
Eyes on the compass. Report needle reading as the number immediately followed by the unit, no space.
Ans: 125°
